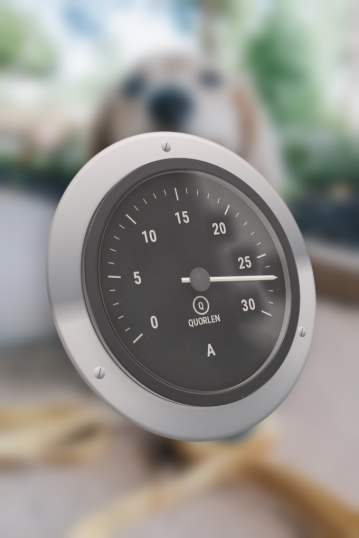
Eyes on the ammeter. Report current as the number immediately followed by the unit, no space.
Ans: 27A
